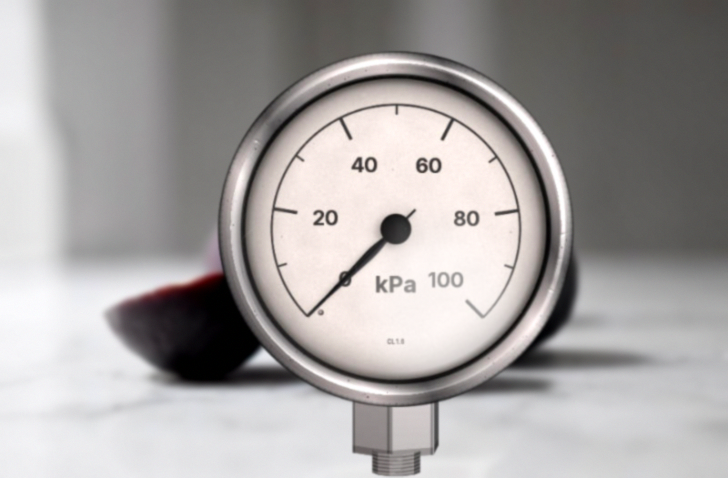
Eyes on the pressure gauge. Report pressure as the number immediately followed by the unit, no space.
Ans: 0kPa
